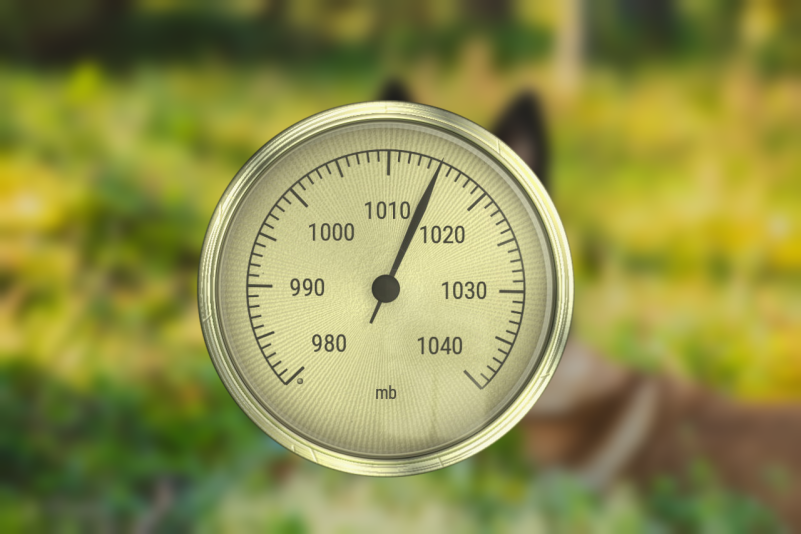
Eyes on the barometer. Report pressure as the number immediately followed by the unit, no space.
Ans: 1015mbar
